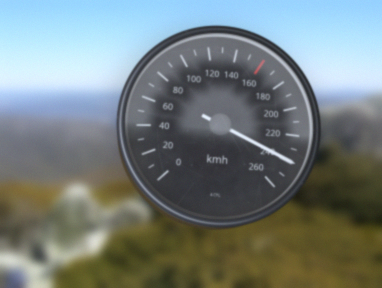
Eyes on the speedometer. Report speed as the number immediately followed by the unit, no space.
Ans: 240km/h
